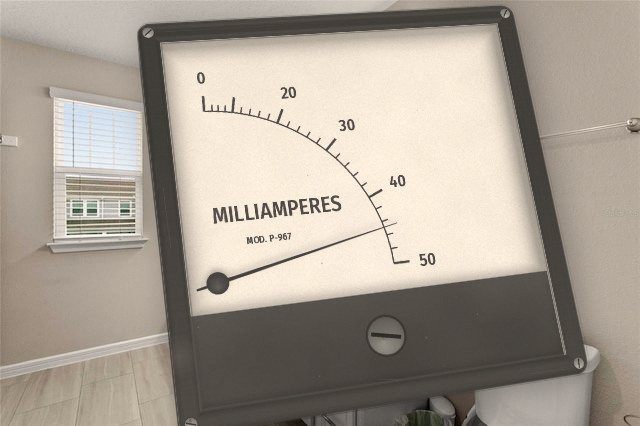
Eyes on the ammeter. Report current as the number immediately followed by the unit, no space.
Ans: 45mA
